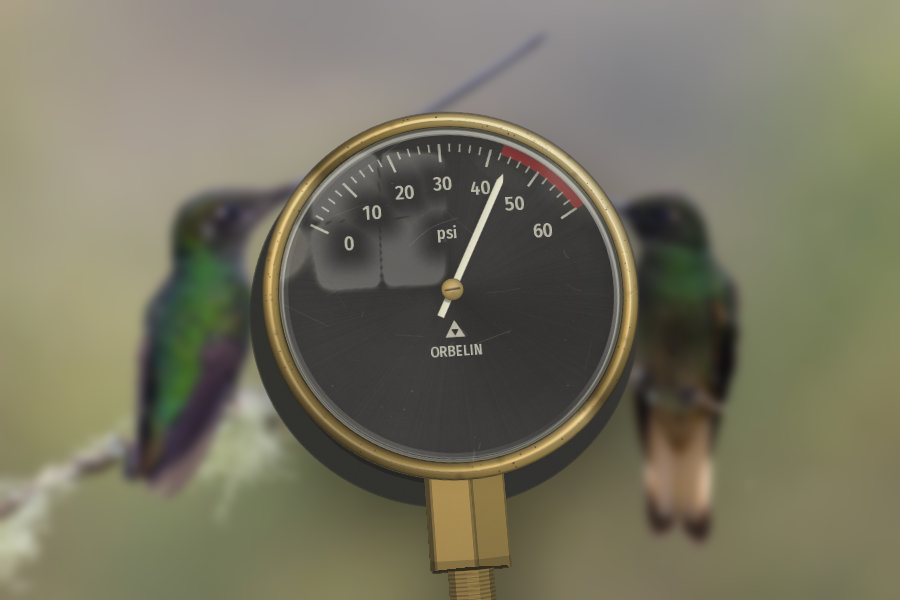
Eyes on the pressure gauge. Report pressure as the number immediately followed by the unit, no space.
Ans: 44psi
